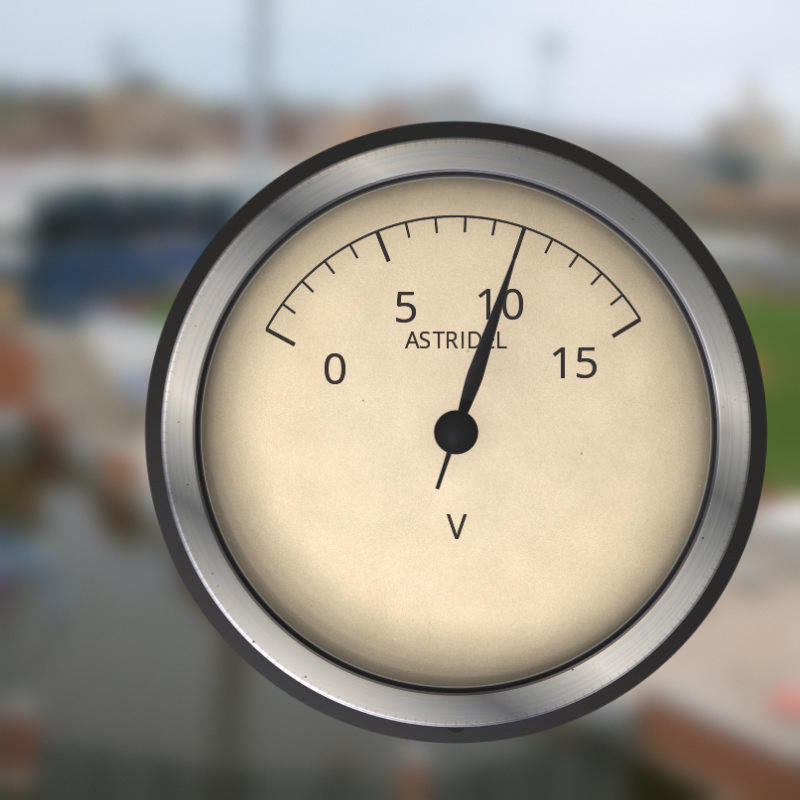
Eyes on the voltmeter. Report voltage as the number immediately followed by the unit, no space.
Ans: 10V
